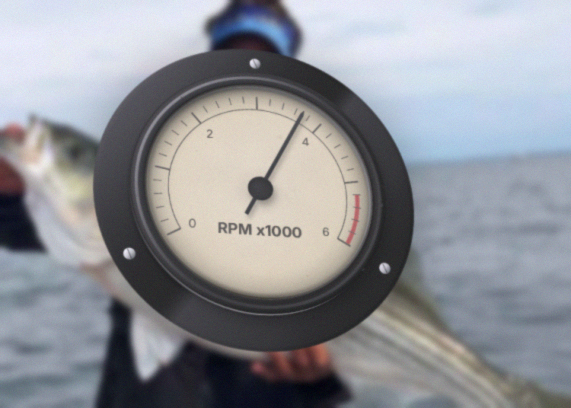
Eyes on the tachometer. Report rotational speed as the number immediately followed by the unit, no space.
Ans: 3700rpm
